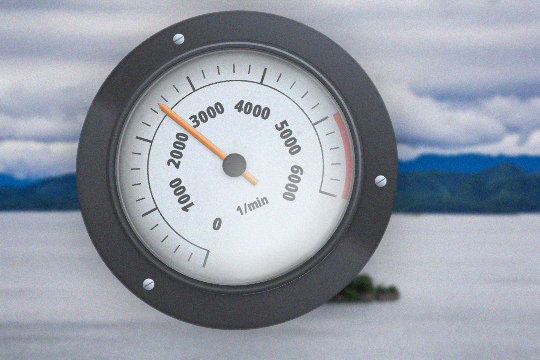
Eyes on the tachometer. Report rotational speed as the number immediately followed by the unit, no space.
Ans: 2500rpm
